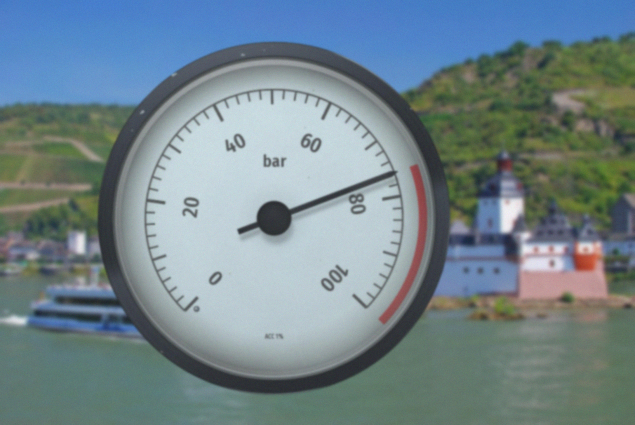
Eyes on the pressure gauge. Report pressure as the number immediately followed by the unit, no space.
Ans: 76bar
